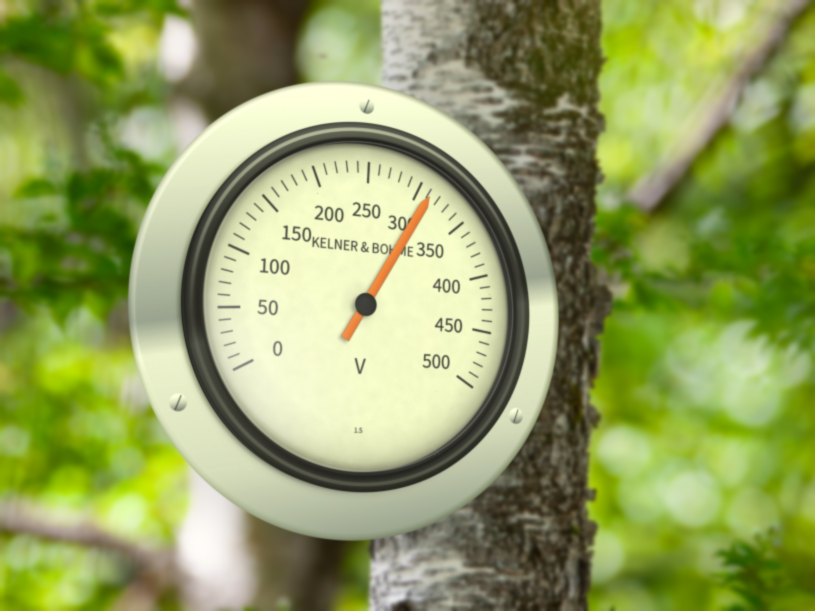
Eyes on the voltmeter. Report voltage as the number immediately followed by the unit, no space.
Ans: 310V
